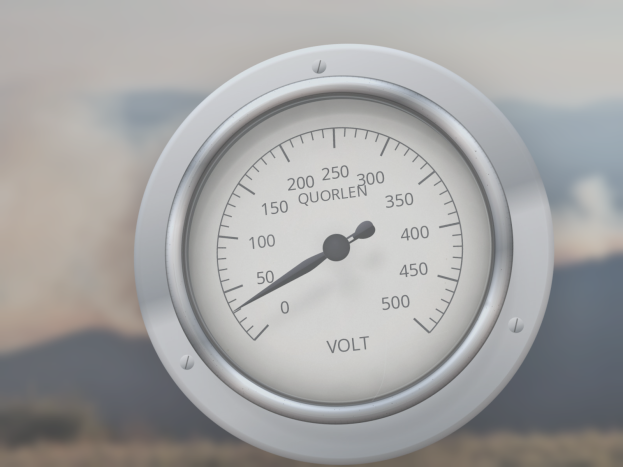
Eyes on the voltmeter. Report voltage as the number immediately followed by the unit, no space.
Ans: 30V
